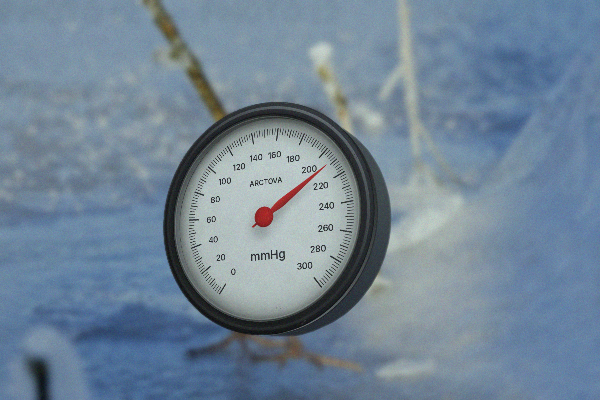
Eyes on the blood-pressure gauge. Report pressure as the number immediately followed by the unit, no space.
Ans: 210mmHg
